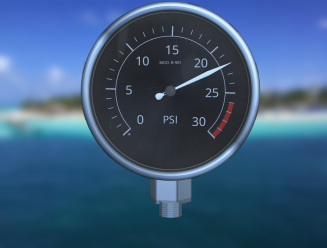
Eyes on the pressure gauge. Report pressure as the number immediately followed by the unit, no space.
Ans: 22psi
